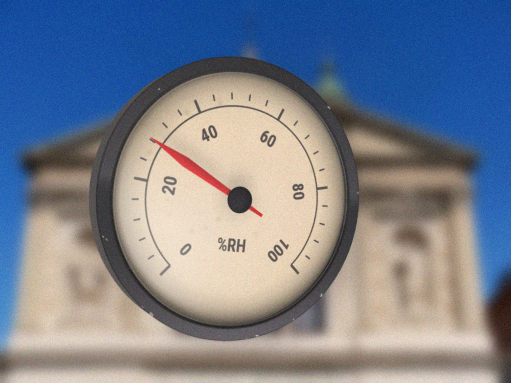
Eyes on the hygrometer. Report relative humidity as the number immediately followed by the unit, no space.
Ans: 28%
